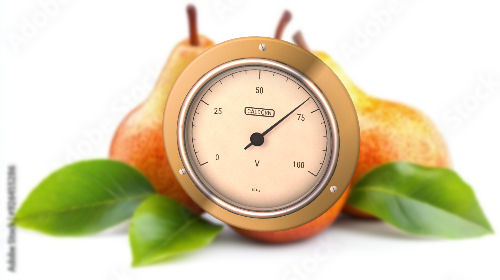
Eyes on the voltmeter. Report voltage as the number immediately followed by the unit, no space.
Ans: 70V
